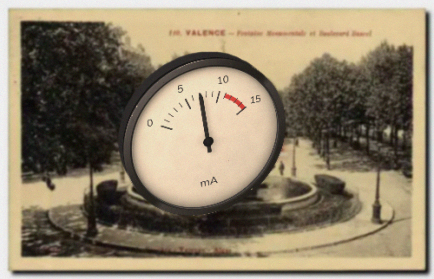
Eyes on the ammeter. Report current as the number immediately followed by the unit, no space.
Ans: 7mA
